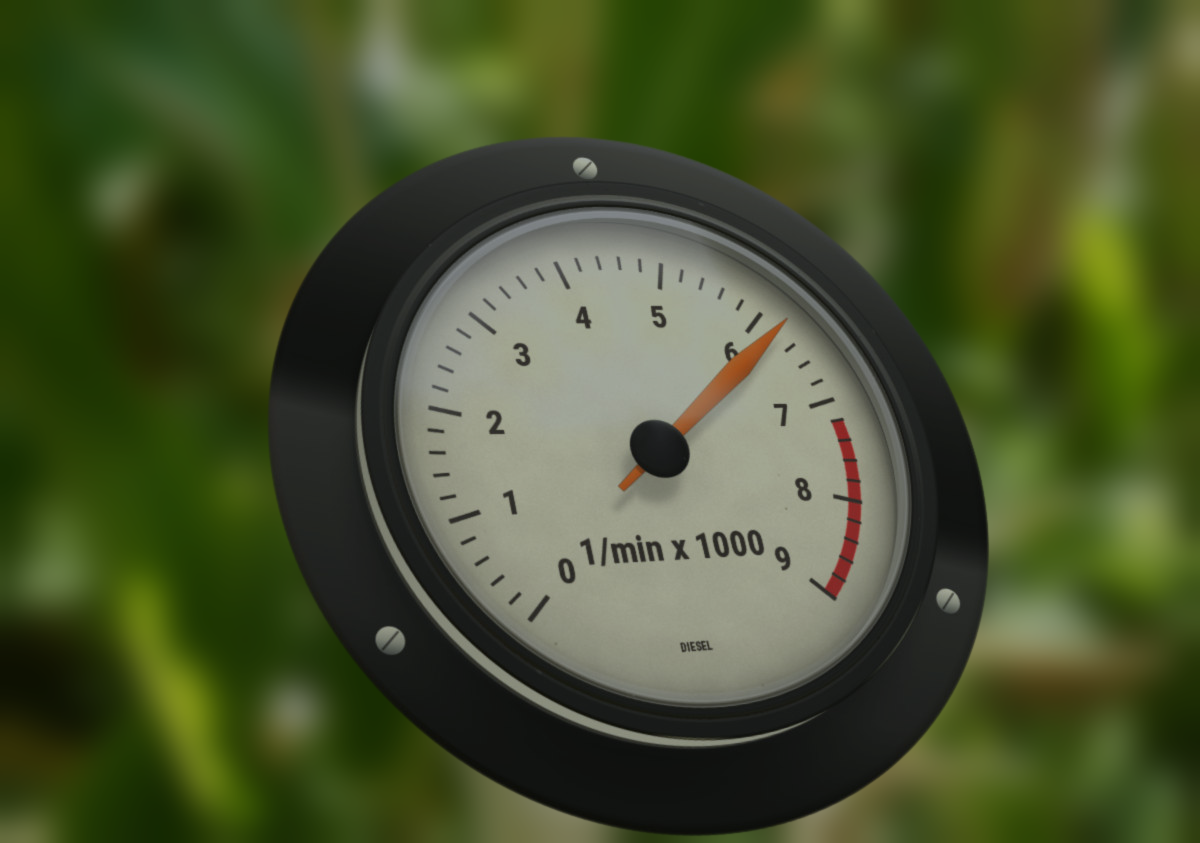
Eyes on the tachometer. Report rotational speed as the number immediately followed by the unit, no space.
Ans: 6200rpm
